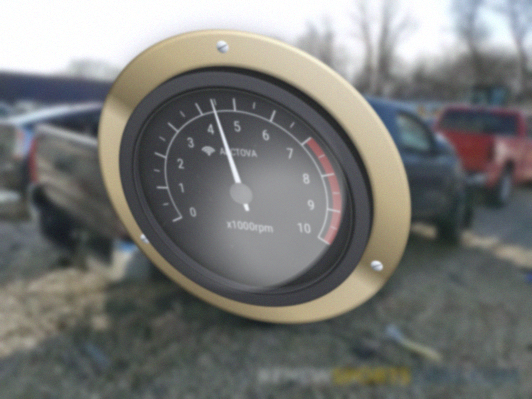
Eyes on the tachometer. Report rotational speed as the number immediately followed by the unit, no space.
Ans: 4500rpm
